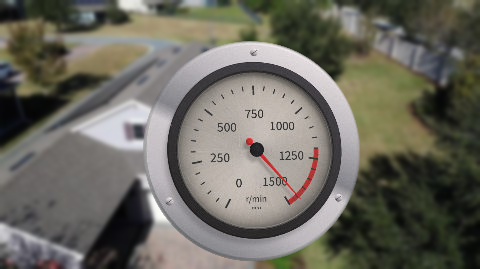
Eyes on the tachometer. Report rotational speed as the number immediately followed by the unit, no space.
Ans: 1450rpm
